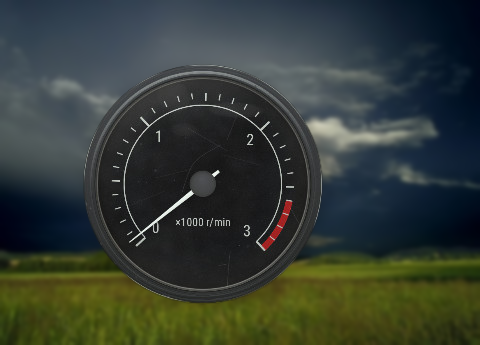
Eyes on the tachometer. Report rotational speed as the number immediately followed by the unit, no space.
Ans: 50rpm
